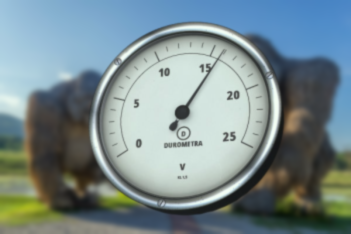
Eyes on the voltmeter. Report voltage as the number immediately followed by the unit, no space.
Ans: 16V
